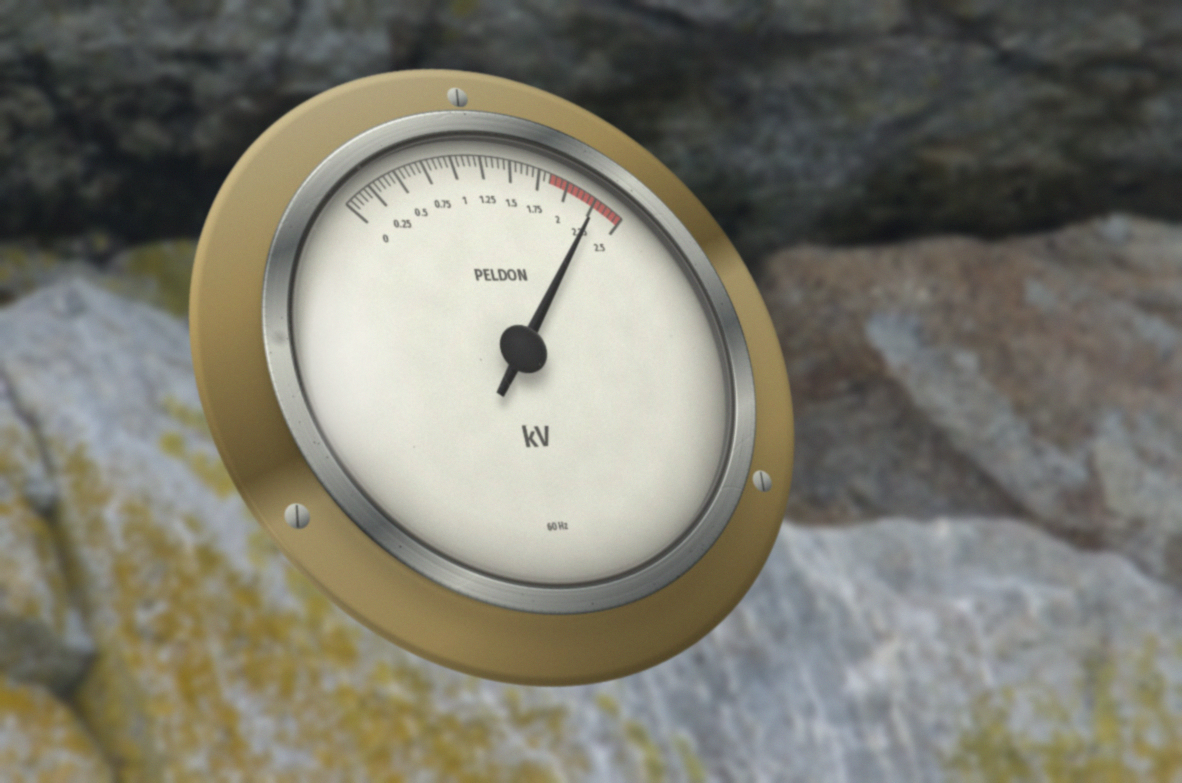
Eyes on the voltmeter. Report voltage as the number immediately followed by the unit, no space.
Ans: 2.25kV
